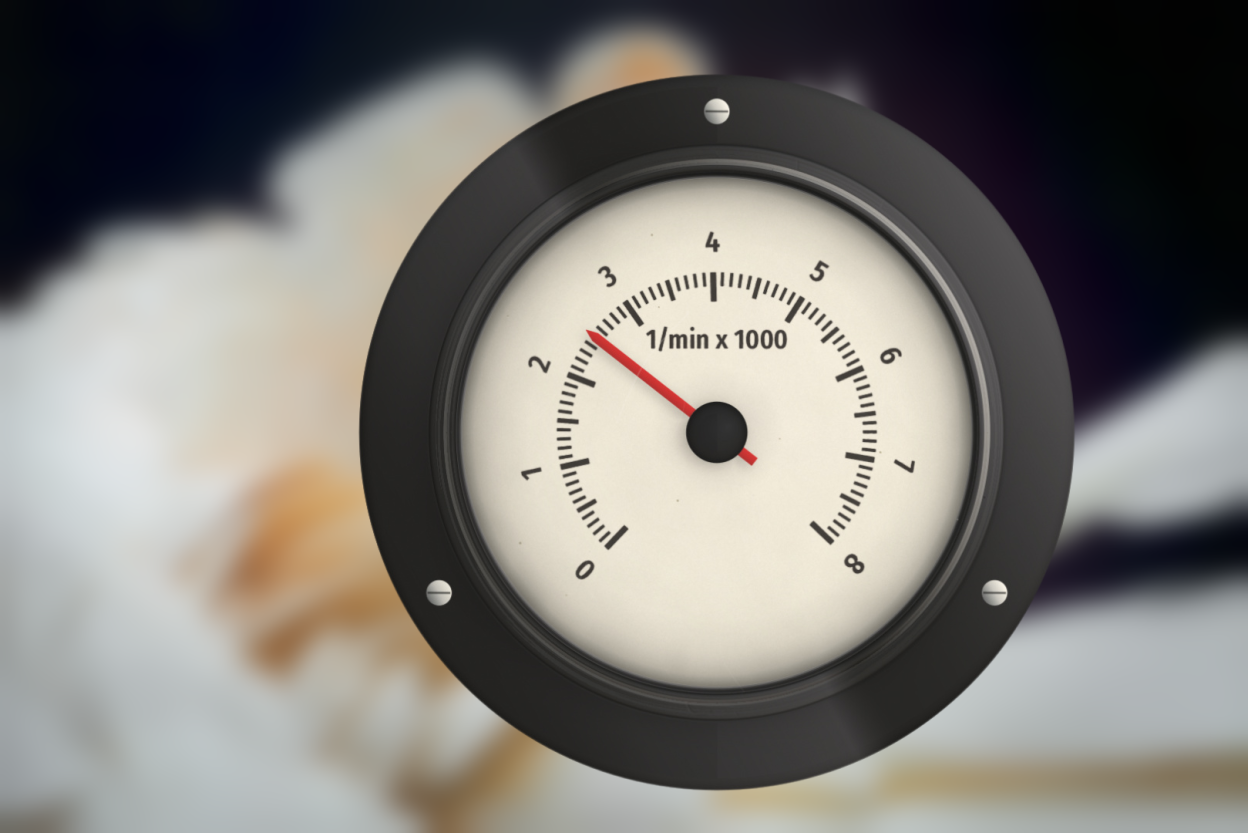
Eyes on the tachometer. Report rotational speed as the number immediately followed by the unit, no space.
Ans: 2500rpm
